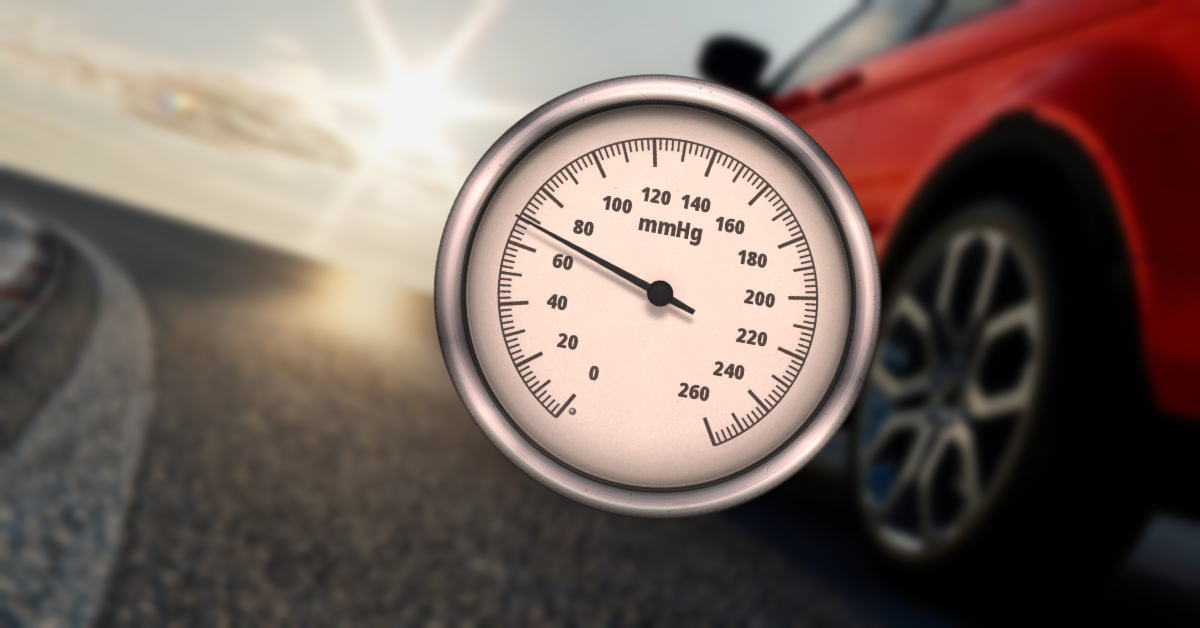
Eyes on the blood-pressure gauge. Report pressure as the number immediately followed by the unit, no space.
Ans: 68mmHg
